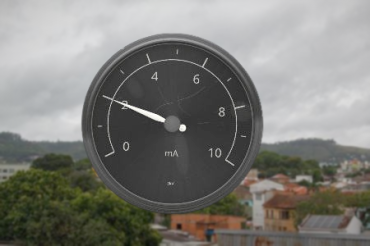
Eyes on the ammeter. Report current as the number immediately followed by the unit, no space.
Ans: 2mA
